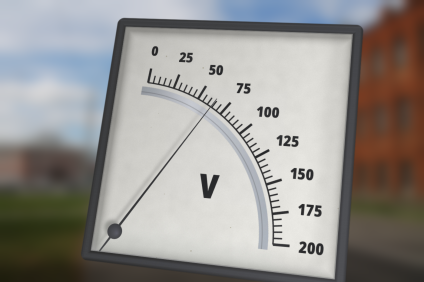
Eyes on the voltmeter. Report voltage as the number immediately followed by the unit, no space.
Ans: 65V
